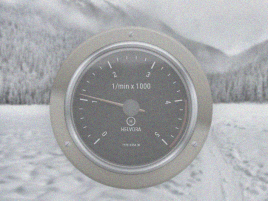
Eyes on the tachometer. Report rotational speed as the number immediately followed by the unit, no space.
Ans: 1100rpm
